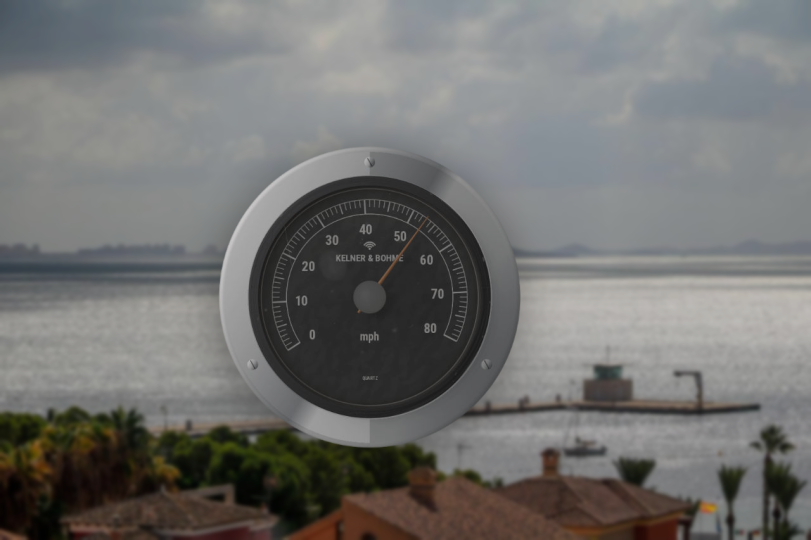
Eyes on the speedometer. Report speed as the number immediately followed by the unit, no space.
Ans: 53mph
